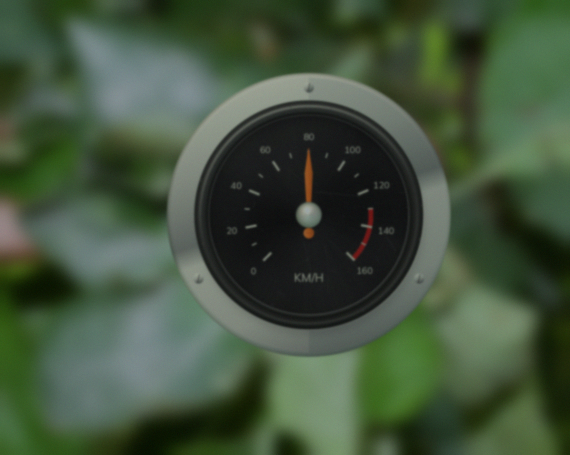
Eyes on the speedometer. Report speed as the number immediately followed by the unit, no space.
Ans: 80km/h
